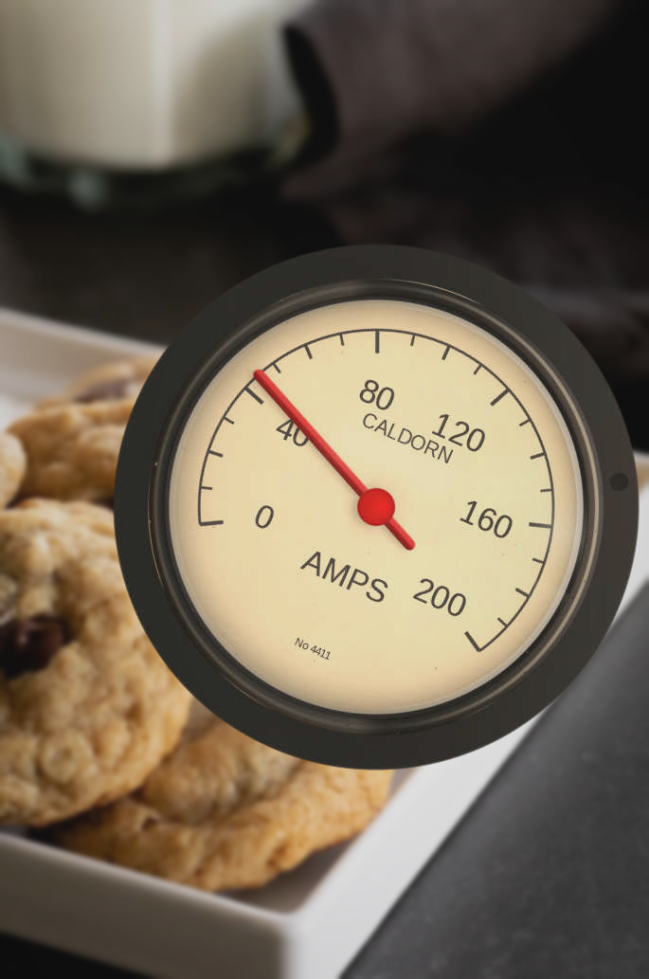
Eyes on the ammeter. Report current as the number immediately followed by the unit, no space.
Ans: 45A
